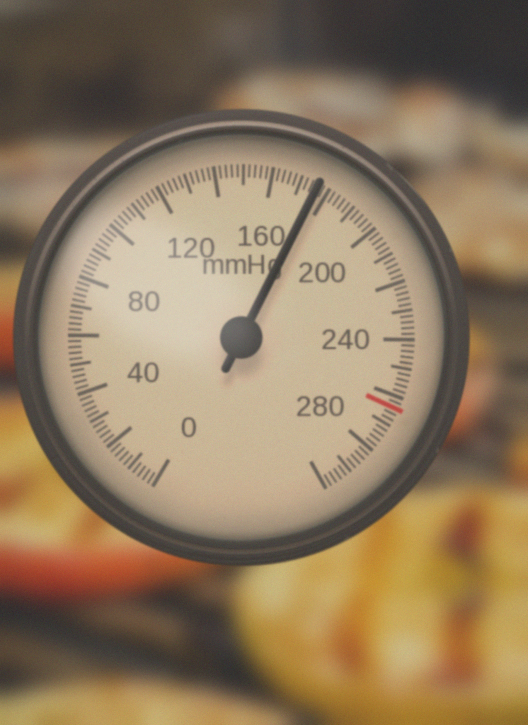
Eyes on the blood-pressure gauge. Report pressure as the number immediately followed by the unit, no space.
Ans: 176mmHg
